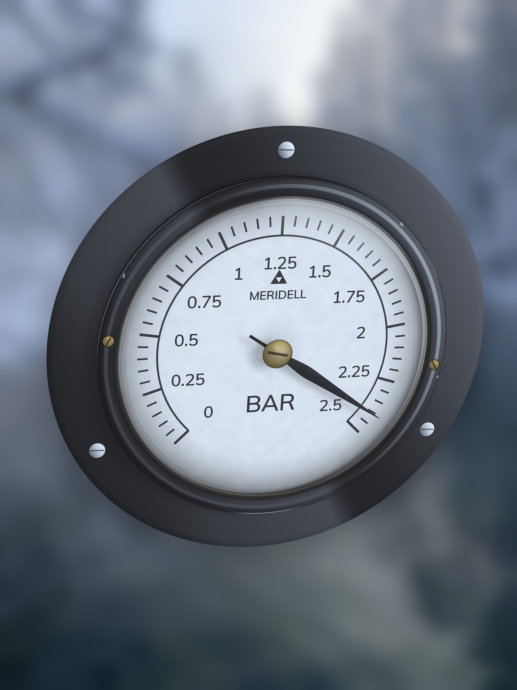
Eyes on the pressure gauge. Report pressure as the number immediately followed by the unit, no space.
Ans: 2.4bar
